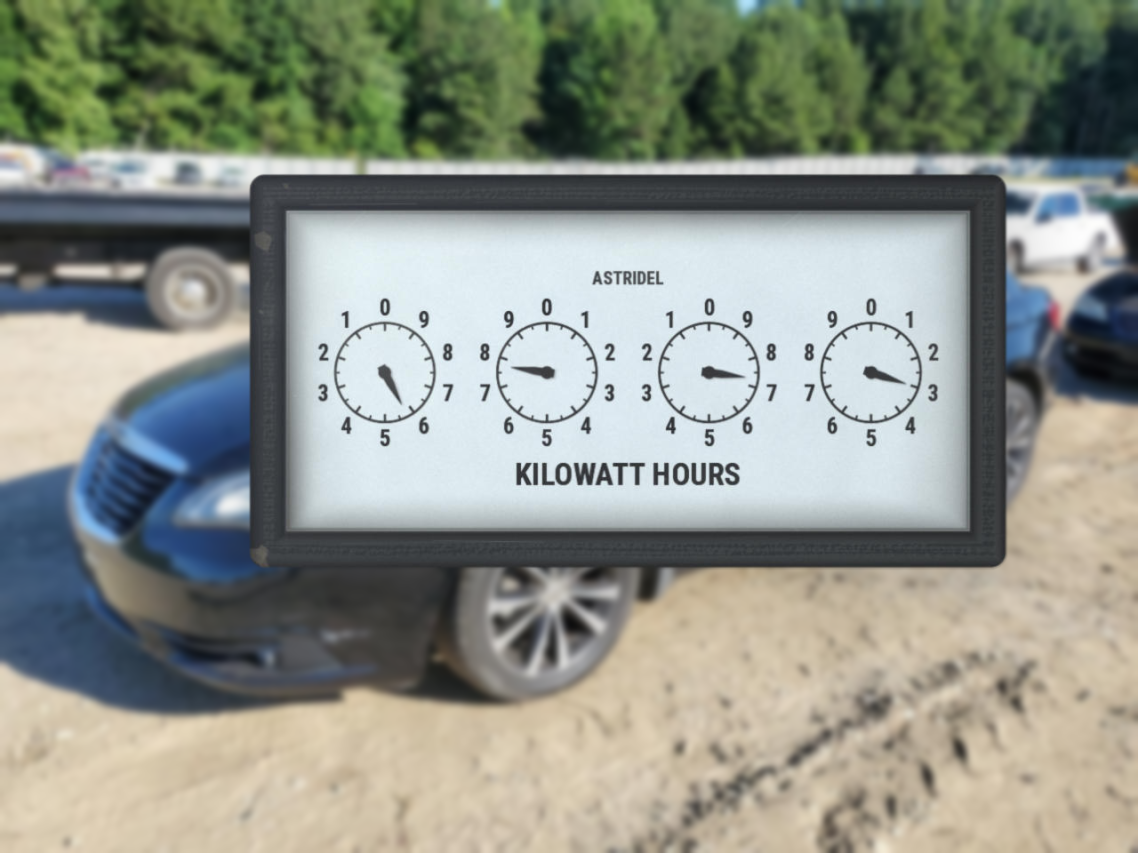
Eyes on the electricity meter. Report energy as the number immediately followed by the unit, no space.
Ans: 5773kWh
